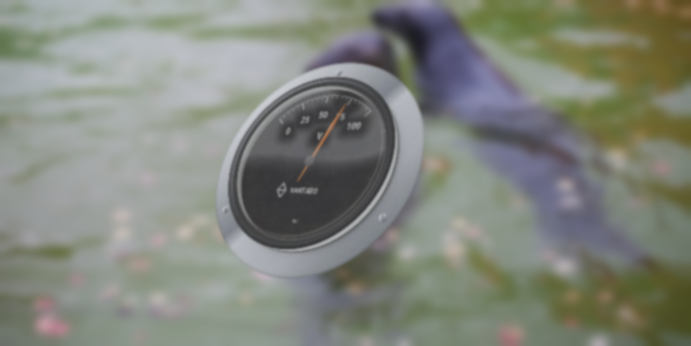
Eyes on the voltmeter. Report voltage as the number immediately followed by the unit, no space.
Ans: 75V
